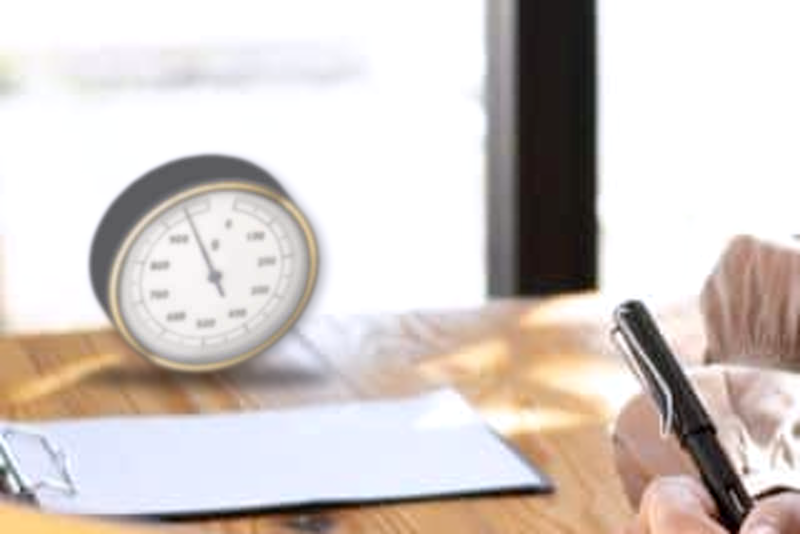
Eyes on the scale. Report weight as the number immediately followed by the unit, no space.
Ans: 950g
